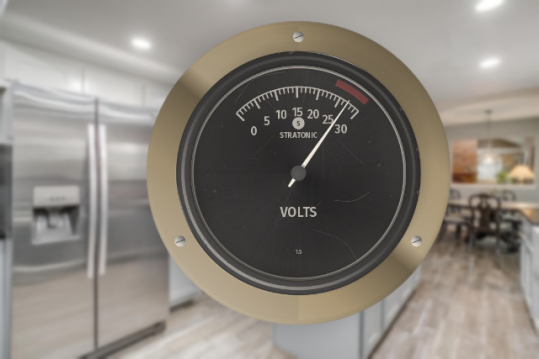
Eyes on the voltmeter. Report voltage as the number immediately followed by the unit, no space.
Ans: 27V
